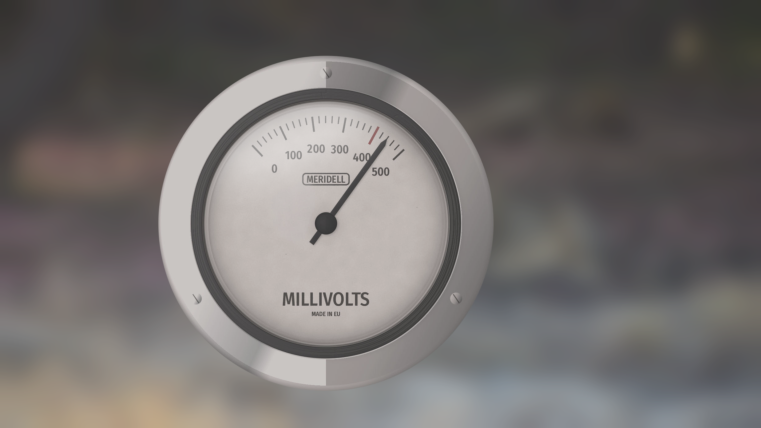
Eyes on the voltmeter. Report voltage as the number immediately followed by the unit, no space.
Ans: 440mV
